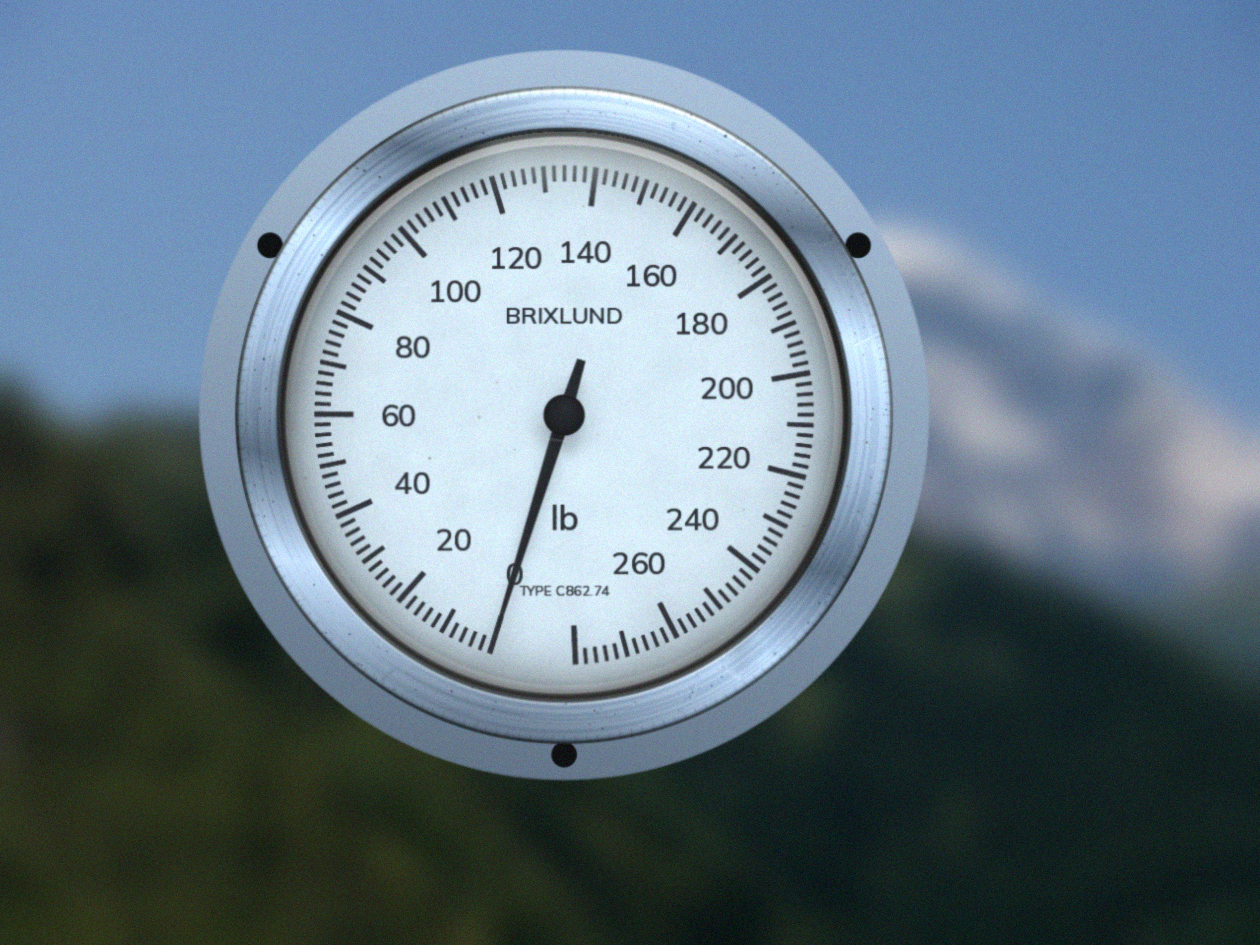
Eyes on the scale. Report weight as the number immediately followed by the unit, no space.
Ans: 0lb
